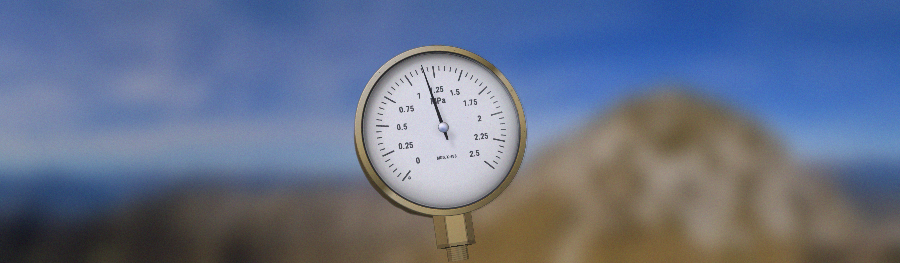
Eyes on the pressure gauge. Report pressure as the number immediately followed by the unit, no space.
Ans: 1.15MPa
